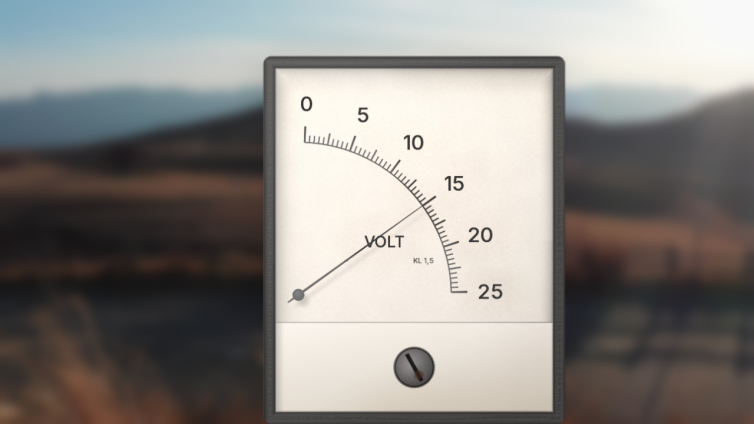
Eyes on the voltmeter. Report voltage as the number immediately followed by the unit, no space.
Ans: 15V
